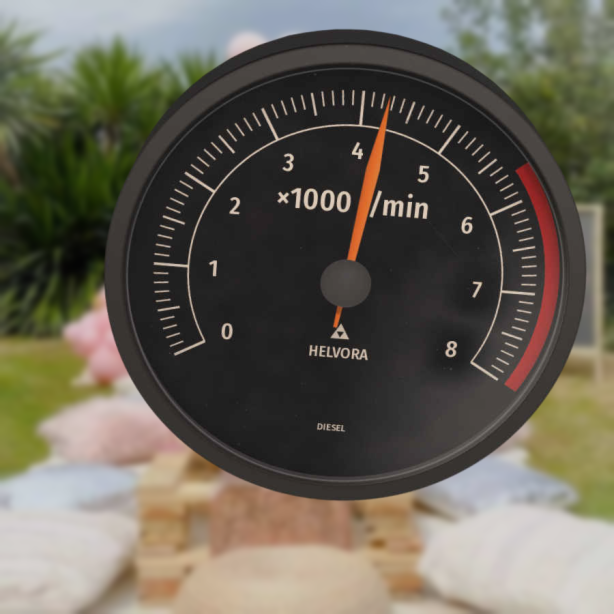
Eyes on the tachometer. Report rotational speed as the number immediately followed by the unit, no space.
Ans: 4250rpm
